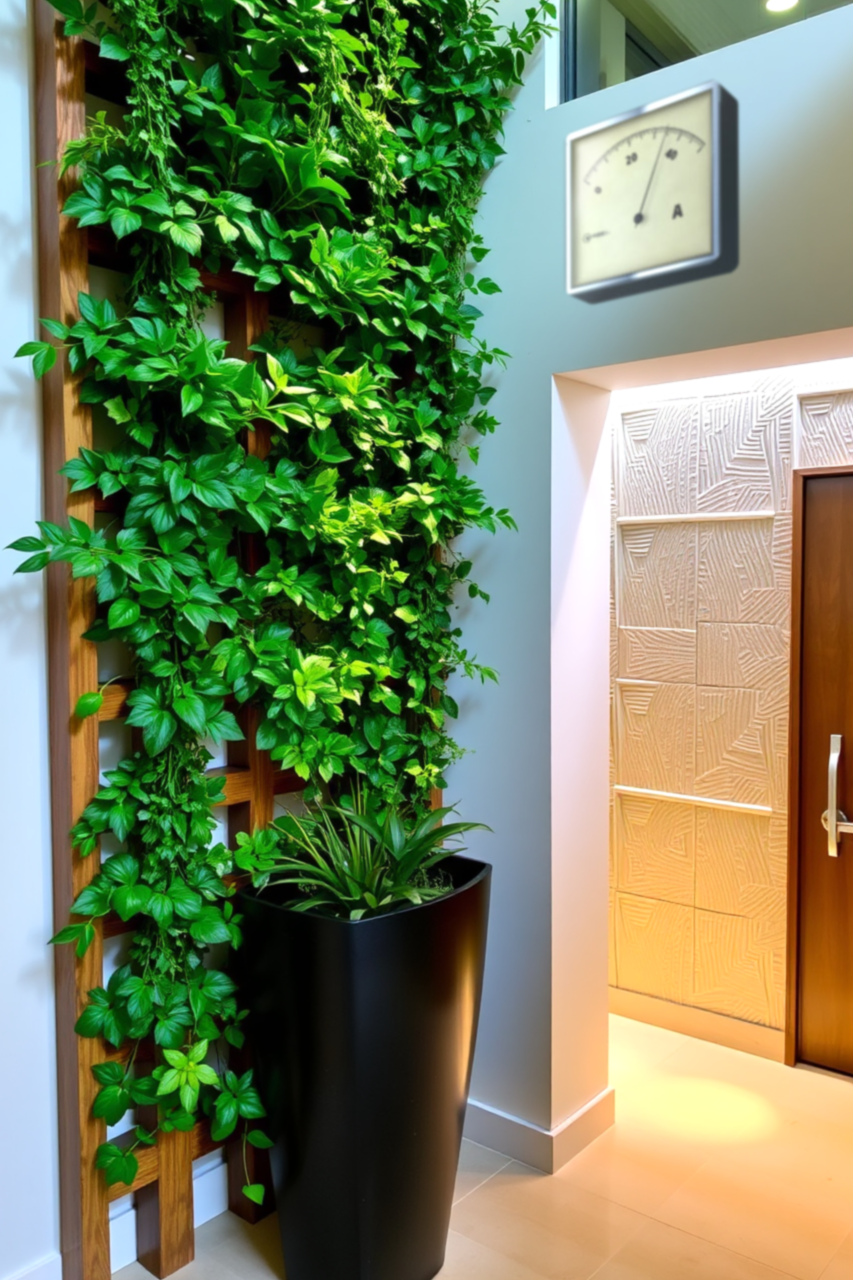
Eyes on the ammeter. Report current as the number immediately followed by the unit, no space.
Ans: 35A
